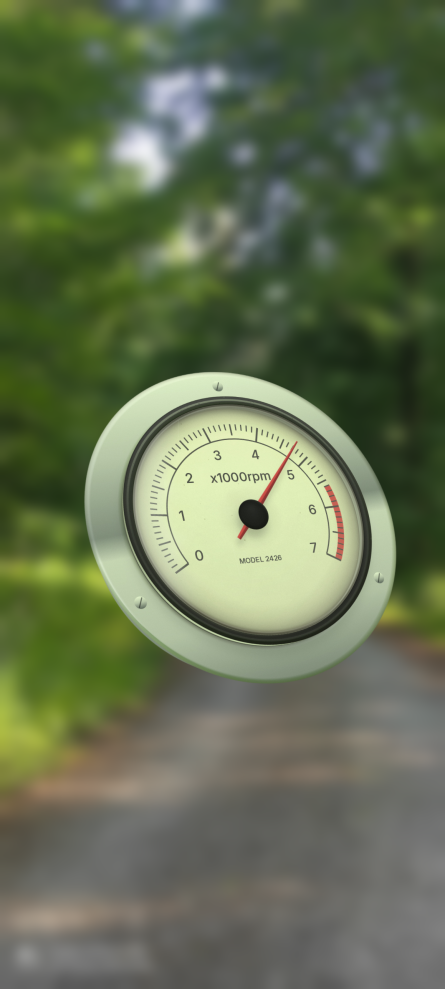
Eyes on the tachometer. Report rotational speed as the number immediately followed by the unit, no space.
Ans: 4700rpm
